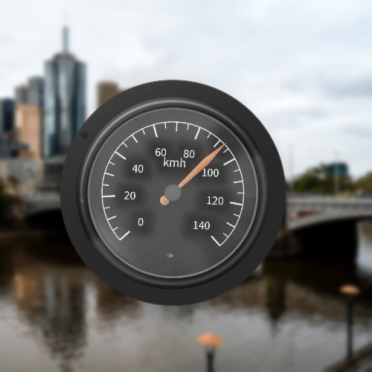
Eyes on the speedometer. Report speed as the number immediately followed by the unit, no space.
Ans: 92.5km/h
